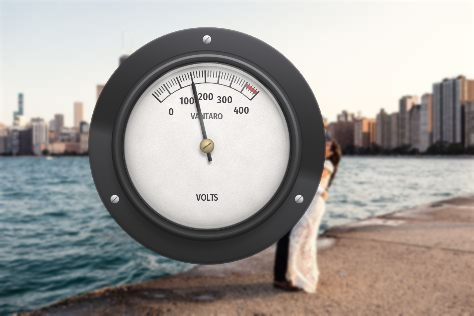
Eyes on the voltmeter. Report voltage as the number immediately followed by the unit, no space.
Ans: 150V
